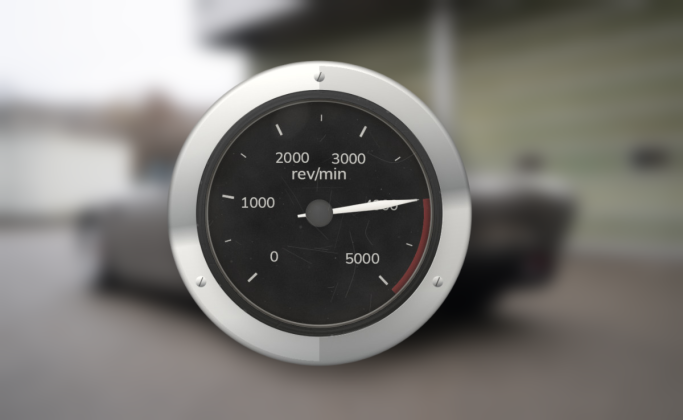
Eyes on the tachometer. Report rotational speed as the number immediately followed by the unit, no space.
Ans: 4000rpm
